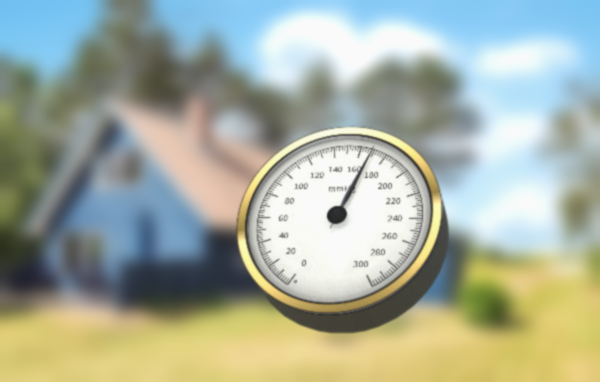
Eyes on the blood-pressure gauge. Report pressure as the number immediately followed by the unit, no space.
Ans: 170mmHg
